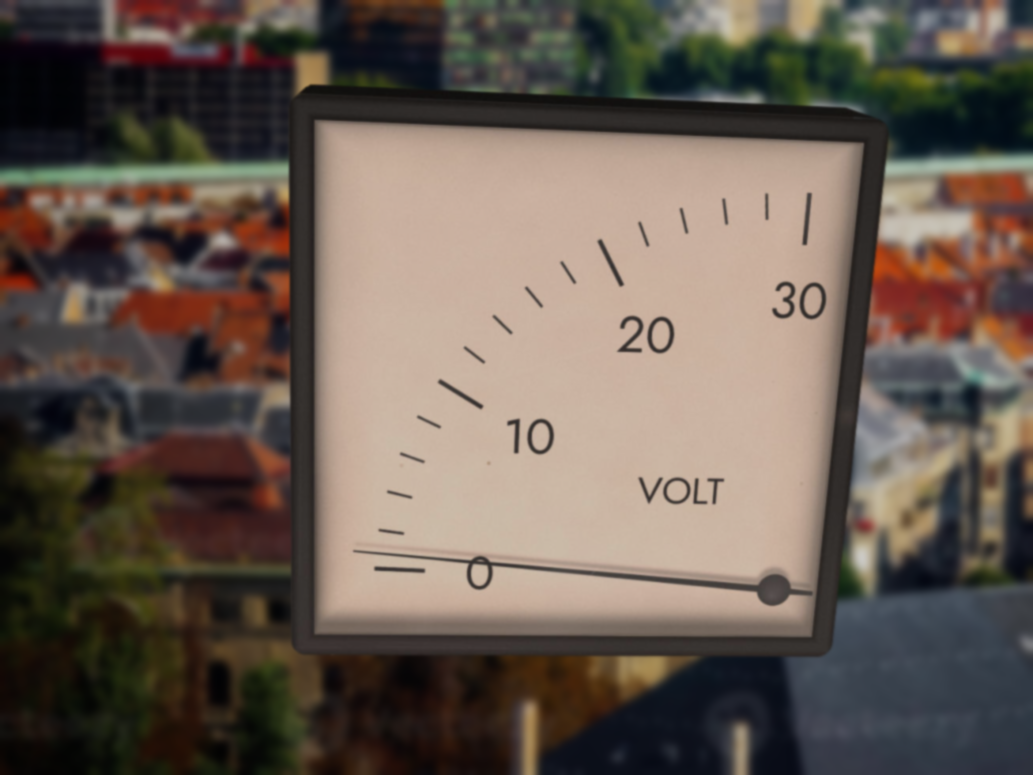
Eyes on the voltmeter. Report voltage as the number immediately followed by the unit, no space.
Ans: 1V
